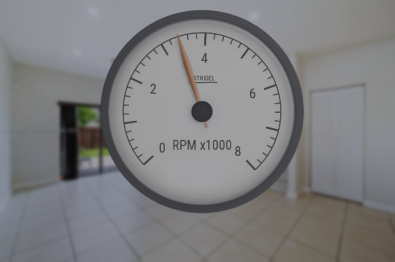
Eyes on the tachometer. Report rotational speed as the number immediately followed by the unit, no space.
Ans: 3400rpm
